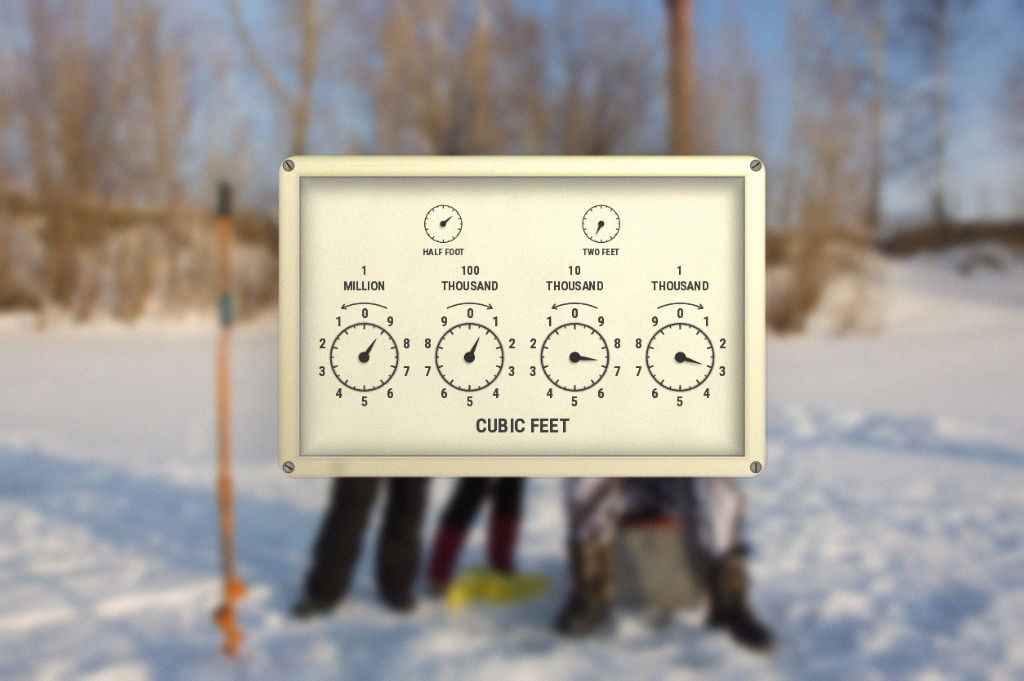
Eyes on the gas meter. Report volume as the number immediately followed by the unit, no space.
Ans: 907300ft³
